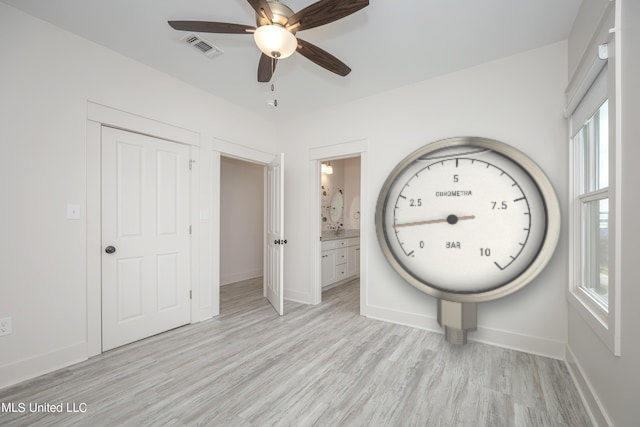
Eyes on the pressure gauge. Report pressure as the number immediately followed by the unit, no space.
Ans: 1.25bar
